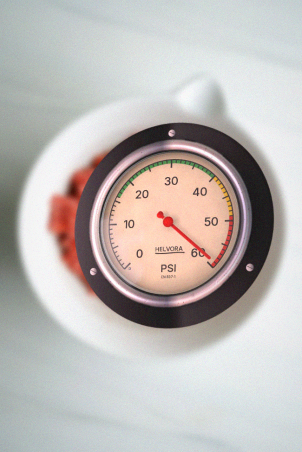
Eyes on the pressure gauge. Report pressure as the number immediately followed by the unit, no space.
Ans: 59psi
